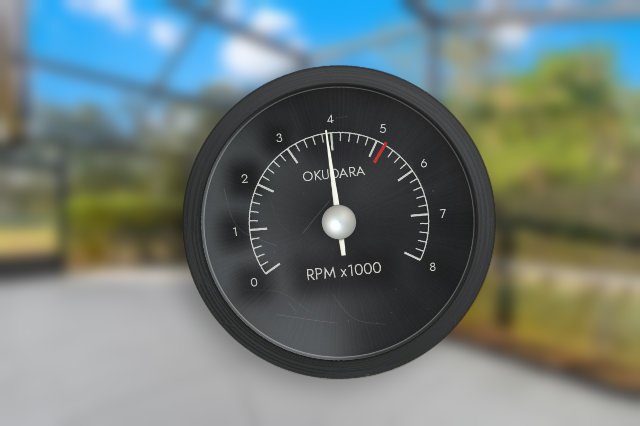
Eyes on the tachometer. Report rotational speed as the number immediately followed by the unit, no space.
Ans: 3900rpm
